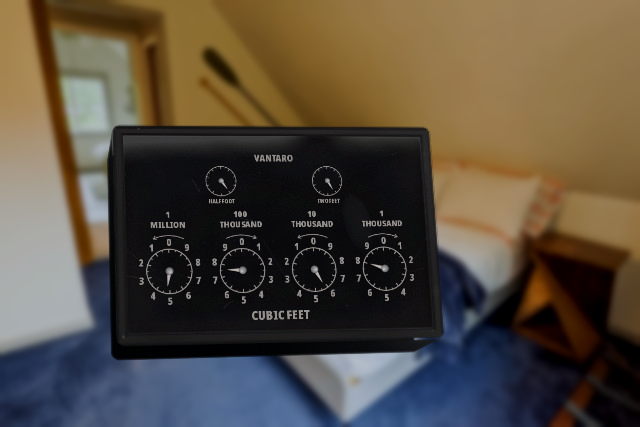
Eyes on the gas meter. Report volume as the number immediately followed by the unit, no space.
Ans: 475800ft³
